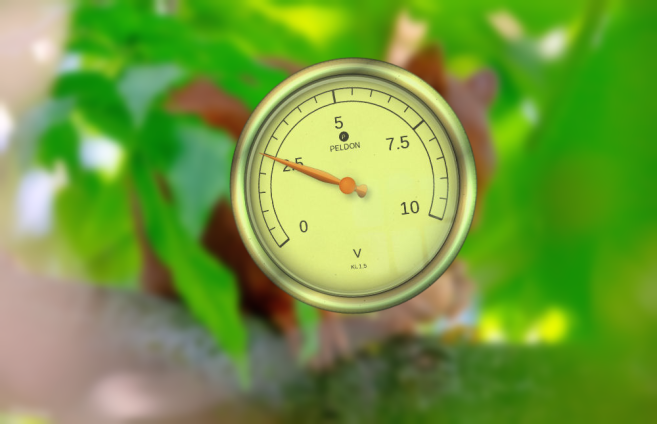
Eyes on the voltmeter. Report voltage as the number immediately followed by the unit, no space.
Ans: 2.5V
